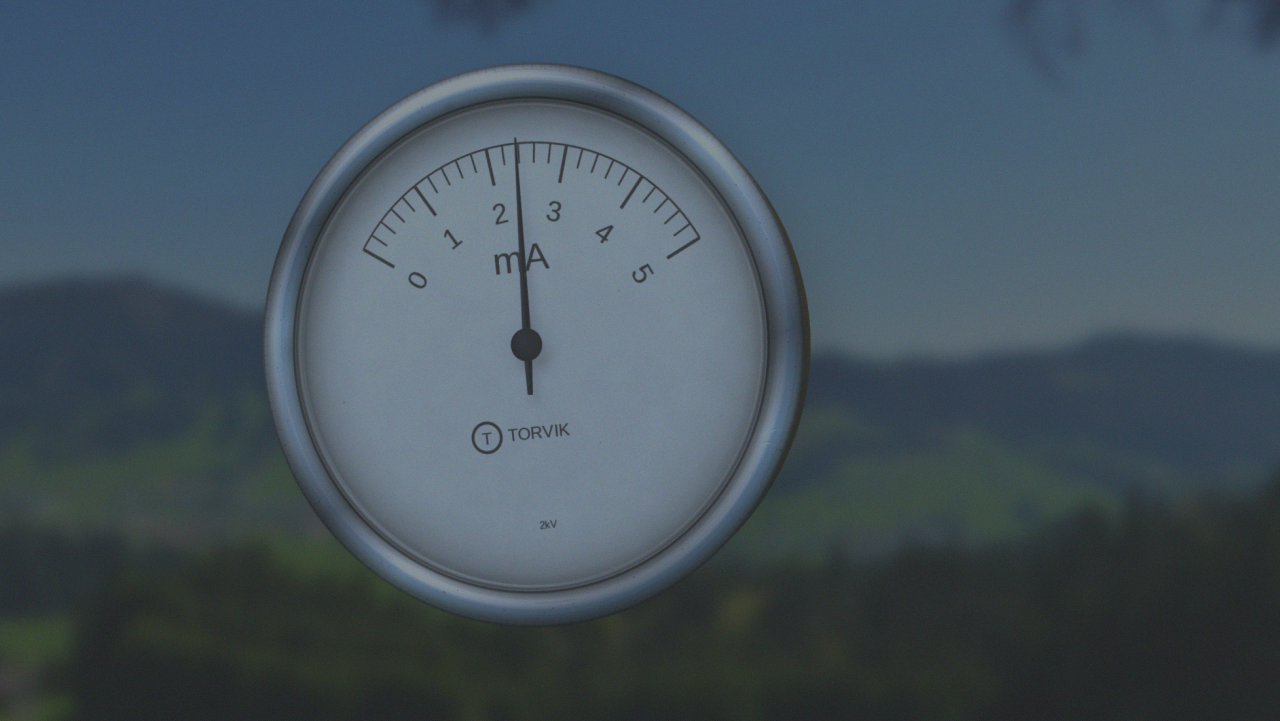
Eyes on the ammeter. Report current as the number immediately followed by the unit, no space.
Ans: 2.4mA
